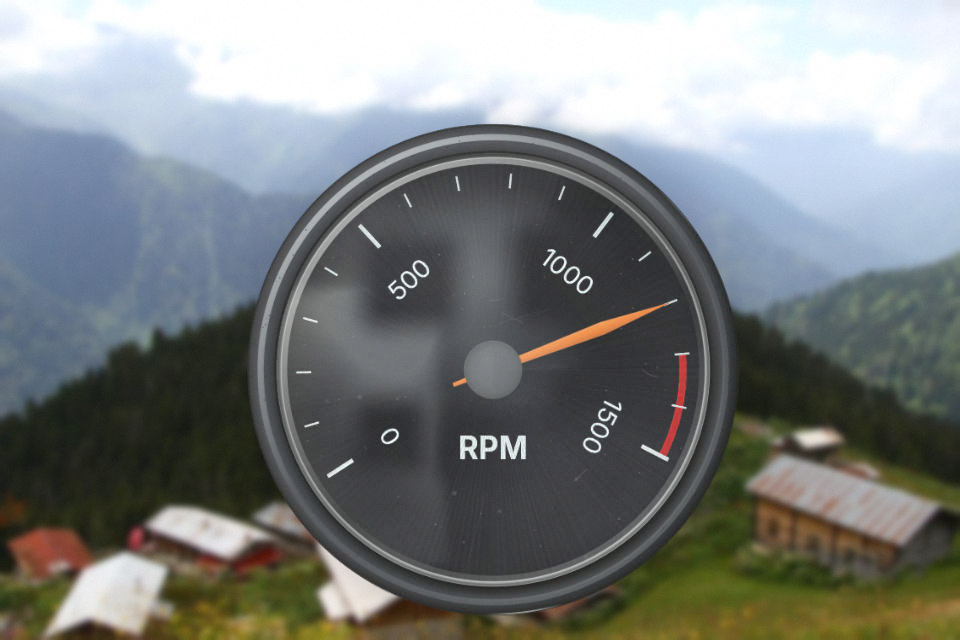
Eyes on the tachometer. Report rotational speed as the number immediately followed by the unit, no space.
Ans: 1200rpm
